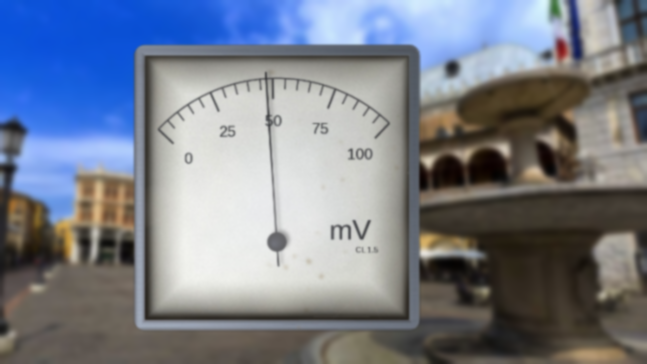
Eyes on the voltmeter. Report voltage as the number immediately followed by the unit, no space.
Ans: 47.5mV
